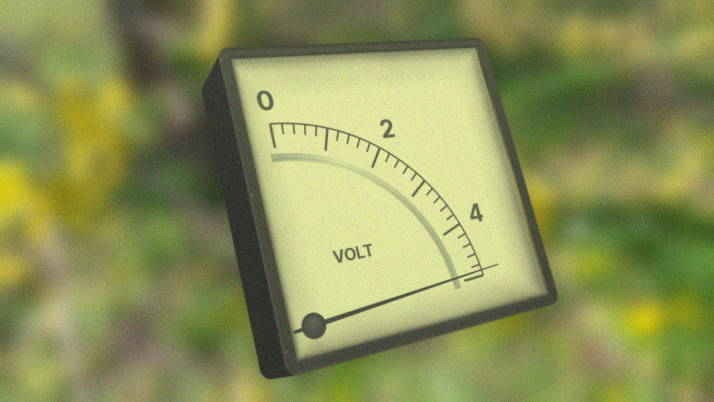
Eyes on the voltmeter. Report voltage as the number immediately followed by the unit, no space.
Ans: 4.9V
